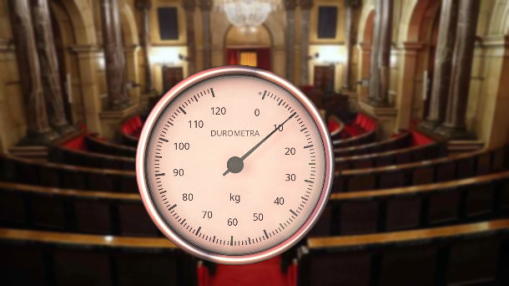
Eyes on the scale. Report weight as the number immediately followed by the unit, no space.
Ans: 10kg
